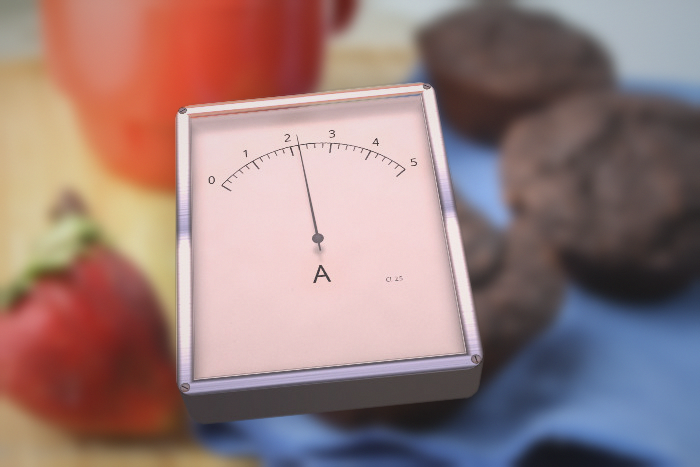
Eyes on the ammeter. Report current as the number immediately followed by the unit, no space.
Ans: 2.2A
